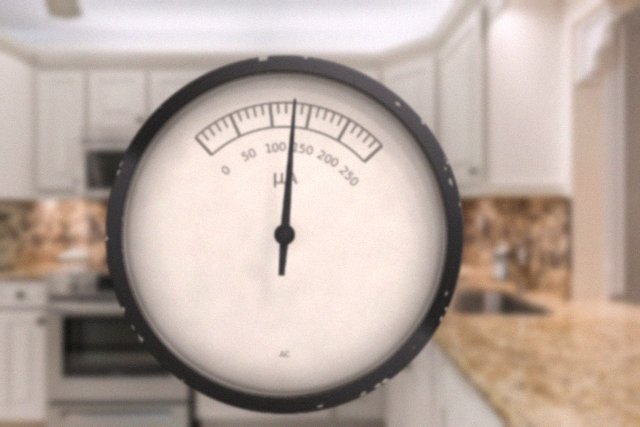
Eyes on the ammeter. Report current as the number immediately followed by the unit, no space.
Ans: 130µA
